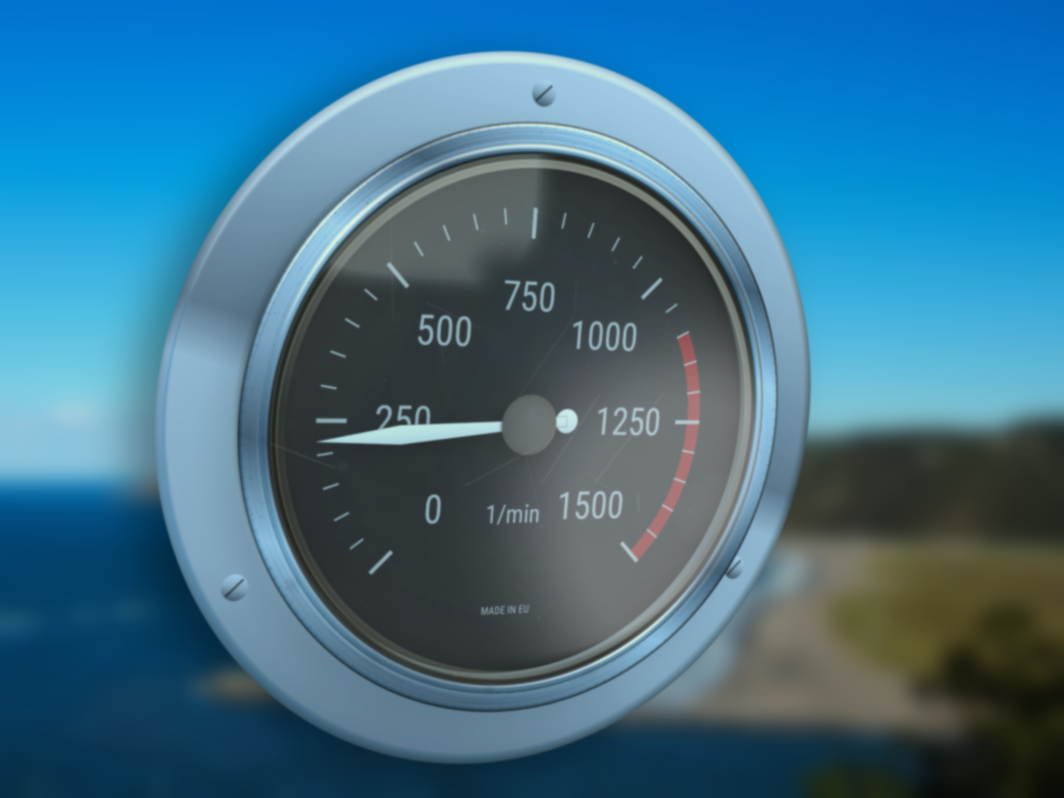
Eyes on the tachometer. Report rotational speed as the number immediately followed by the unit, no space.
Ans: 225rpm
